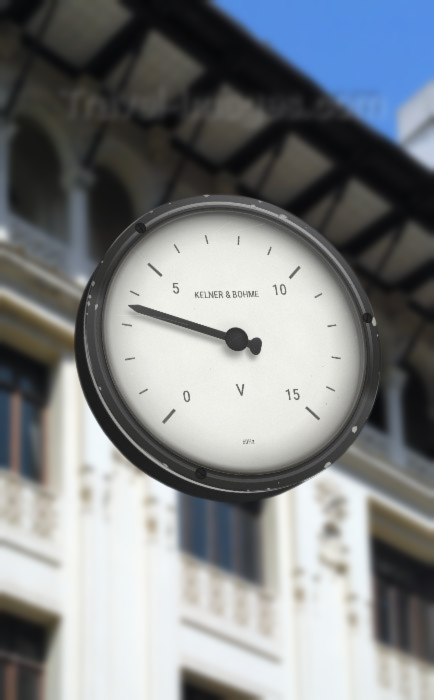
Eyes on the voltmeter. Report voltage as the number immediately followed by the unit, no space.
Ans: 3.5V
